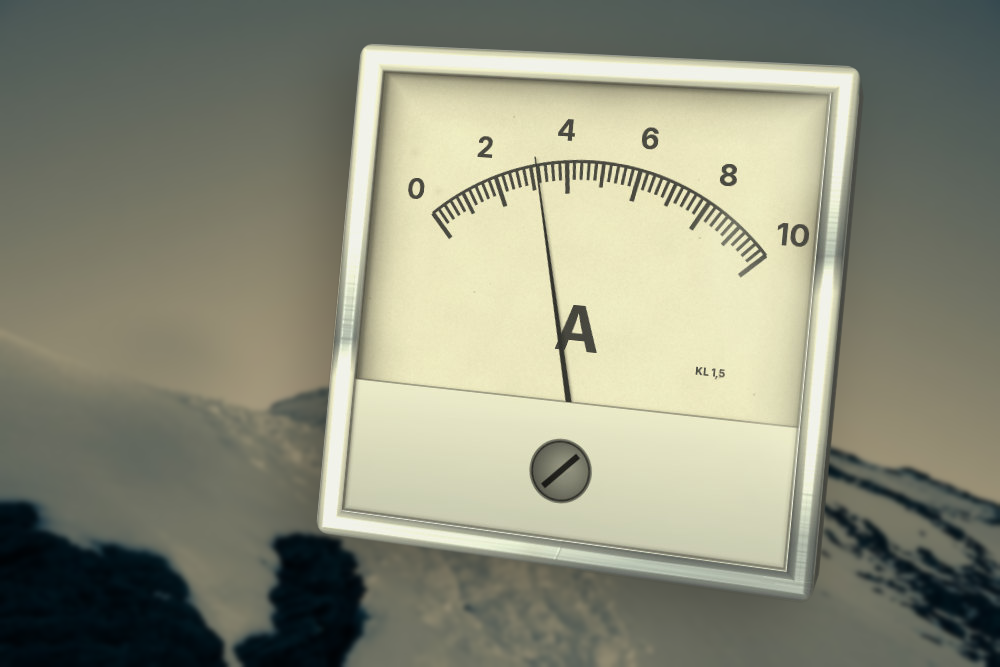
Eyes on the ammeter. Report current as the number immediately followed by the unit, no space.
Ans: 3.2A
